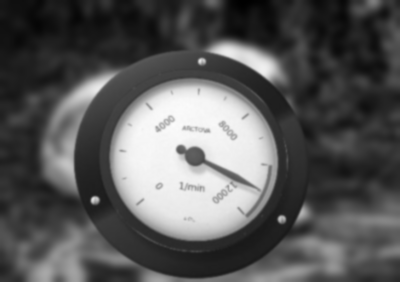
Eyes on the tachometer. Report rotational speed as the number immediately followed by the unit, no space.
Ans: 11000rpm
